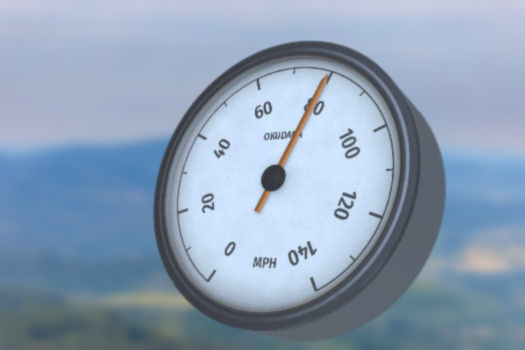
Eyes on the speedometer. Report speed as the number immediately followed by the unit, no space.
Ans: 80mph
